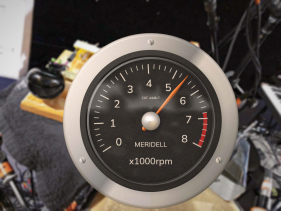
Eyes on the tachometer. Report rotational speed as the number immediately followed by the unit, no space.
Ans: 5400rpm
